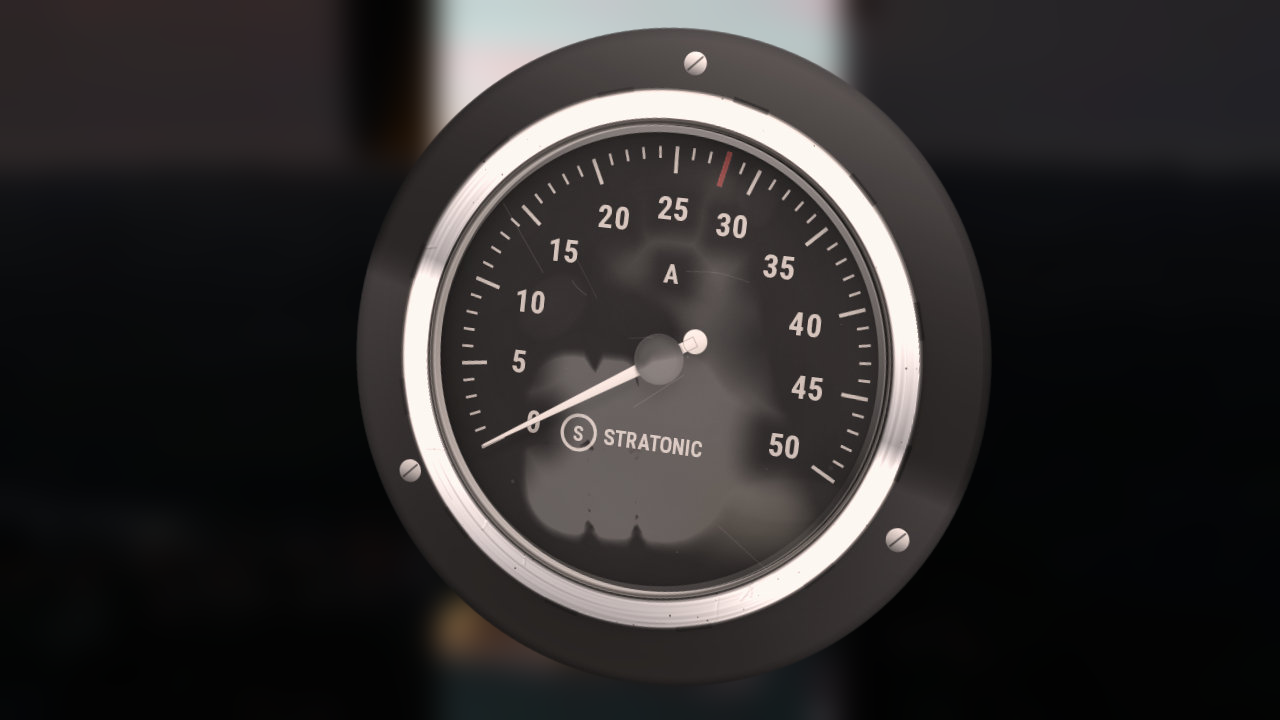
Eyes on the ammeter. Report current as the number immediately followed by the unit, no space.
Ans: 0A
